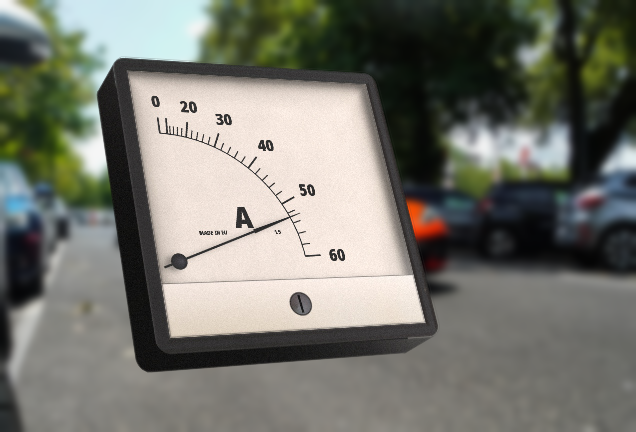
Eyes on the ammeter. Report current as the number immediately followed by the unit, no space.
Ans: 53A
